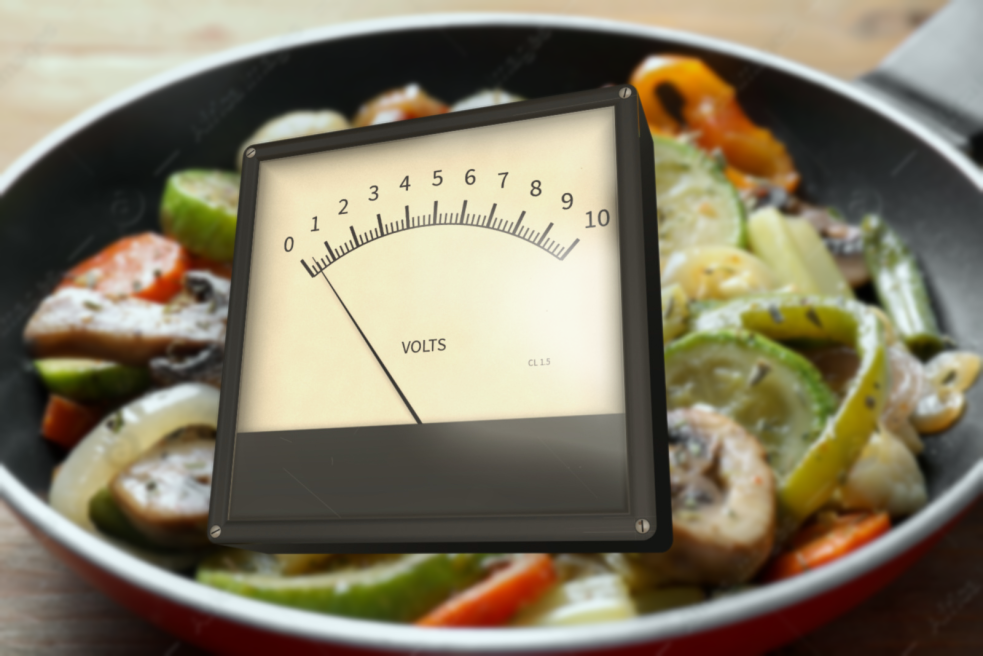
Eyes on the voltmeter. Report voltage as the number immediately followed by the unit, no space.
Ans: 0.4V
